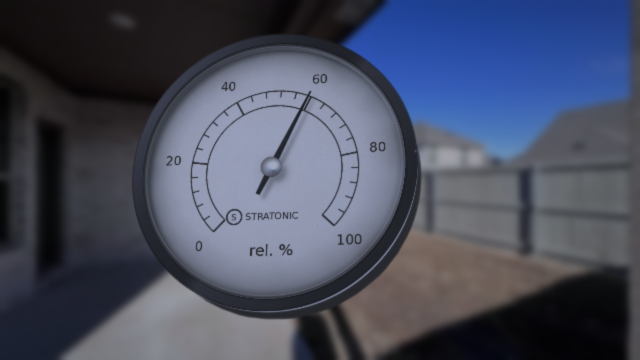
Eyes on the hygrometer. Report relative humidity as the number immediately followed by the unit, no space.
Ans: 60%
